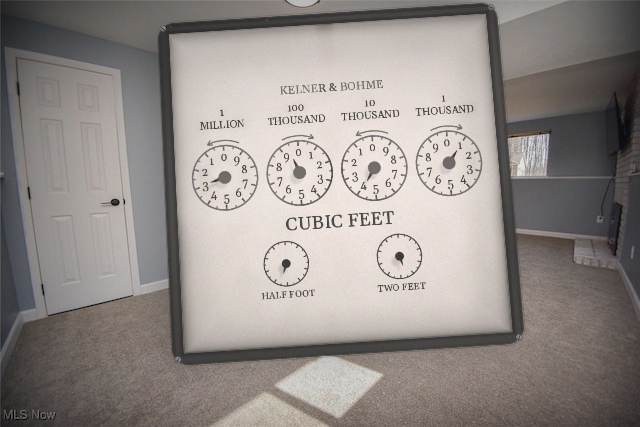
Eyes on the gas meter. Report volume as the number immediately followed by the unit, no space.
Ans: 294100ft³
